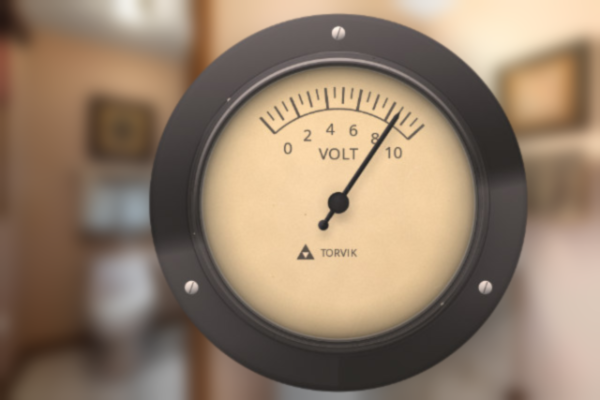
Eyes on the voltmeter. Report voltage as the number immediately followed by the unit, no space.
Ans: 8.5V
